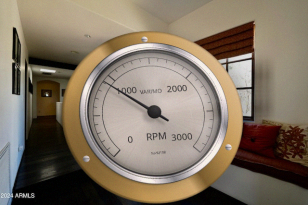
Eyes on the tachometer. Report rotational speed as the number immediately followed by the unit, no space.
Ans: 900rpm
